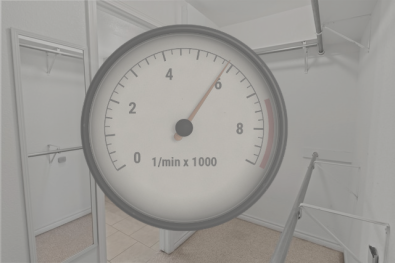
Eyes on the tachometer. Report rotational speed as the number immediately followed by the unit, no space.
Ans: 5875rpm
